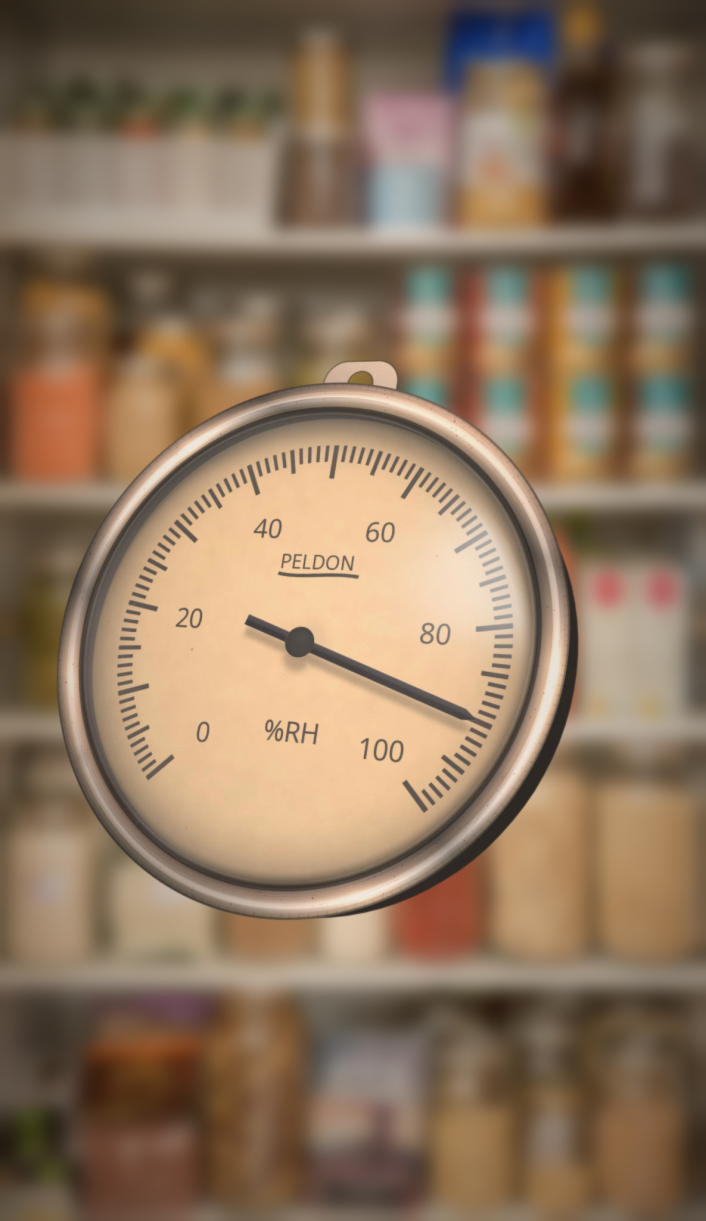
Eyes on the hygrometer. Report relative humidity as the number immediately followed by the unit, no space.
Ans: 90%
